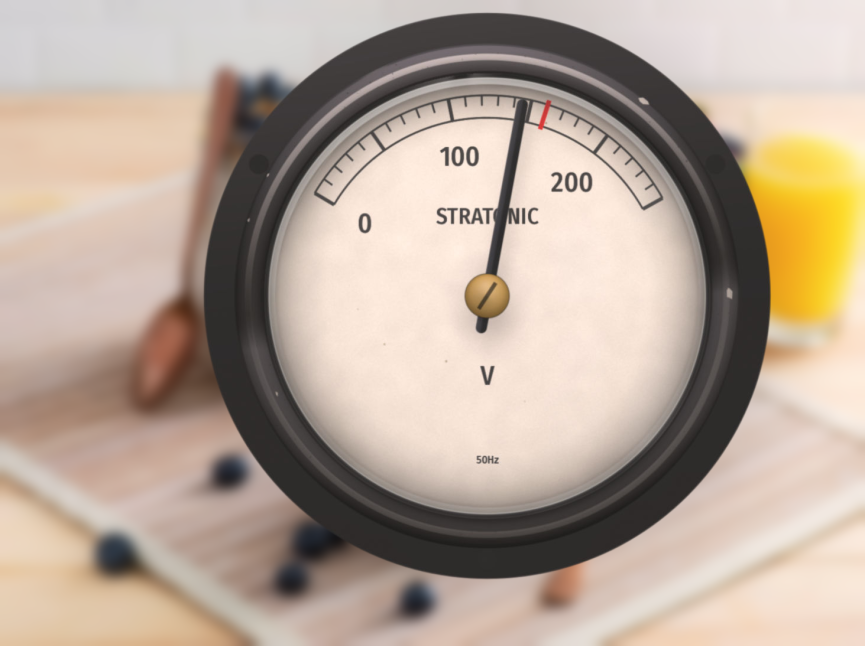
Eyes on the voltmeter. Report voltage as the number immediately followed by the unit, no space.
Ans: 145V
